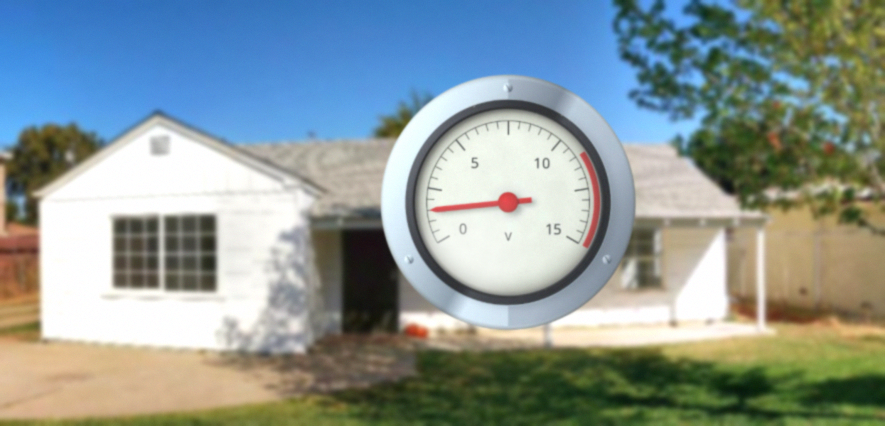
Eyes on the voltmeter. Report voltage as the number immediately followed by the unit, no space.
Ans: 1.5V
